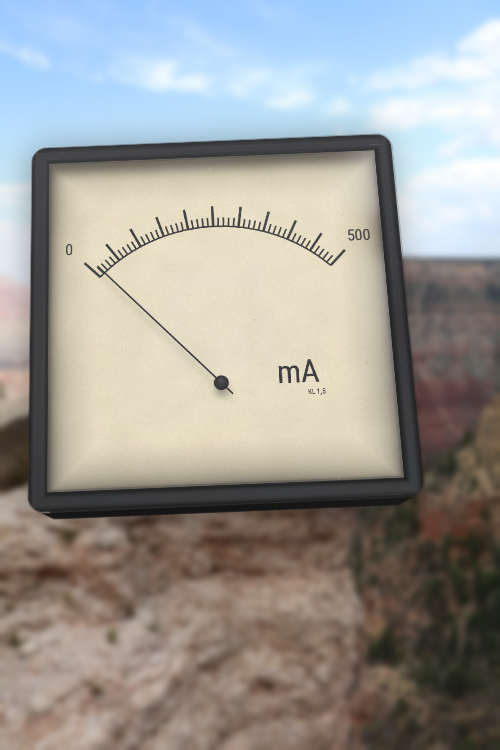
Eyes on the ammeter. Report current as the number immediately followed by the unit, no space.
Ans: 10mA
